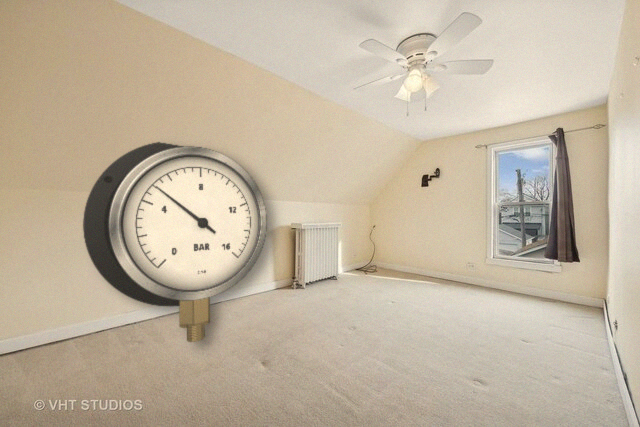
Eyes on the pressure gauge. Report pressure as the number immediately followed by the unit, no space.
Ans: 5bar
